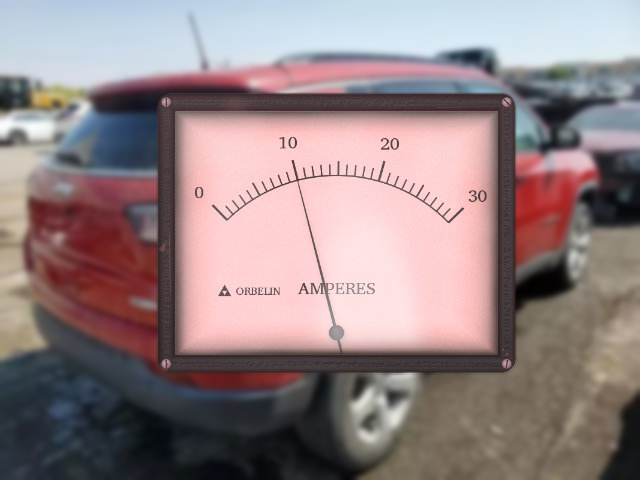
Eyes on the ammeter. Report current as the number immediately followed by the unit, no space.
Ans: 10A
